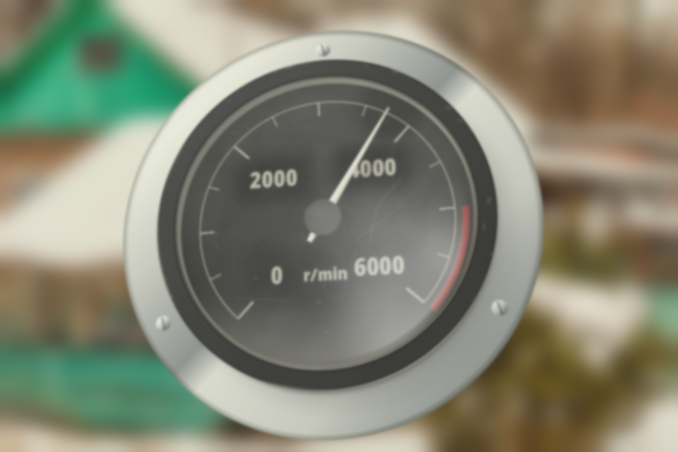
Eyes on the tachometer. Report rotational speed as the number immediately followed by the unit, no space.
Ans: 3750rpm
